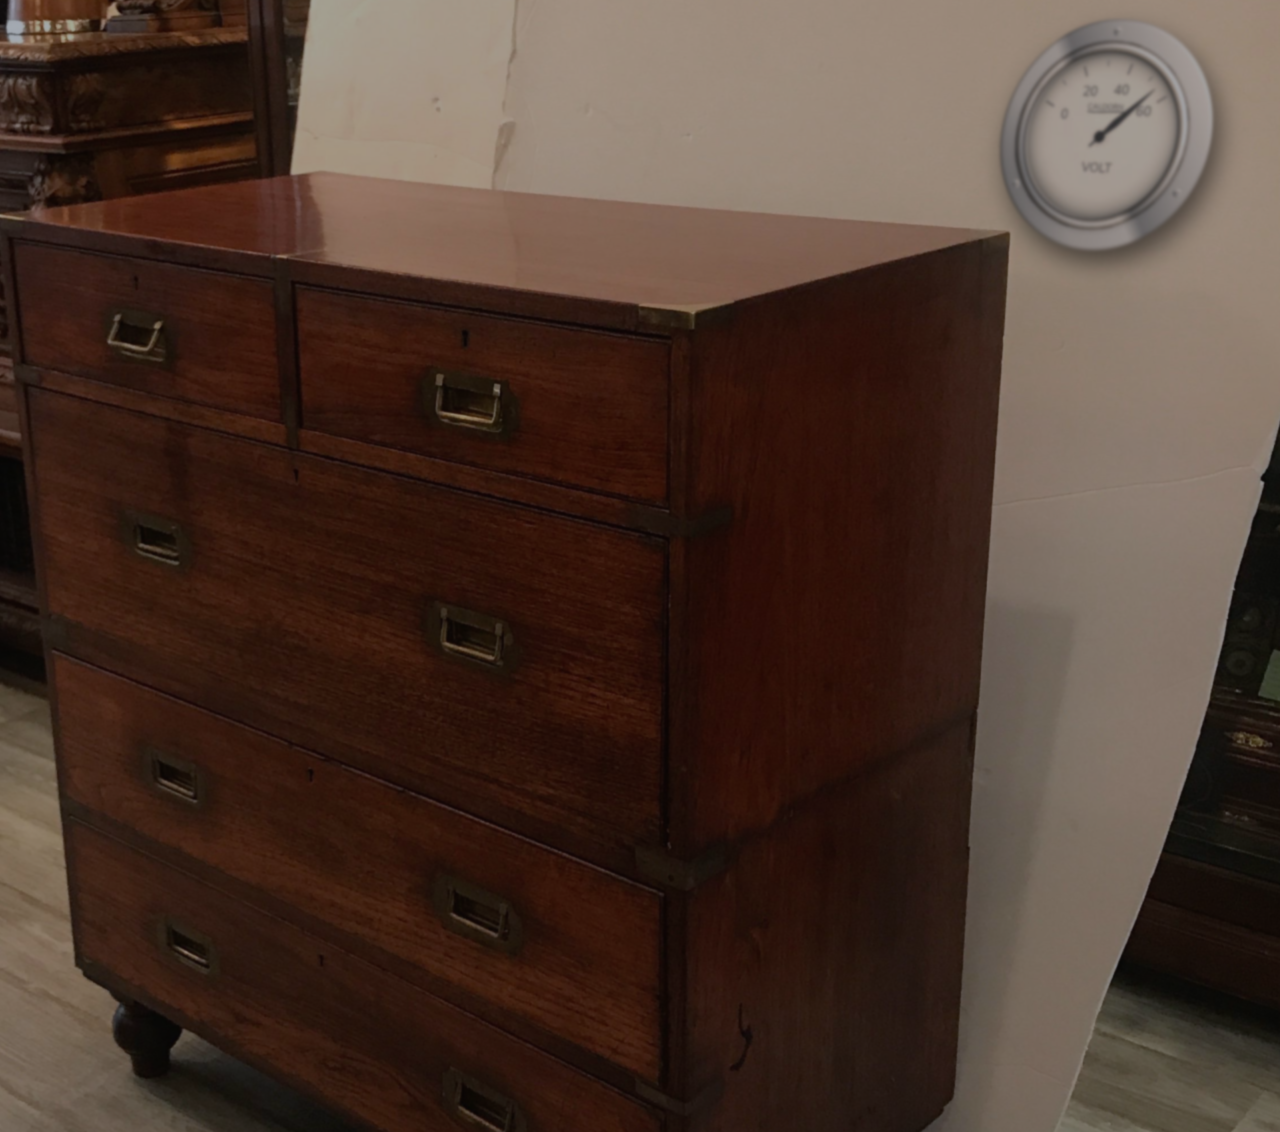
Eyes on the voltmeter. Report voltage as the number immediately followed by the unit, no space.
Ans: 55V
